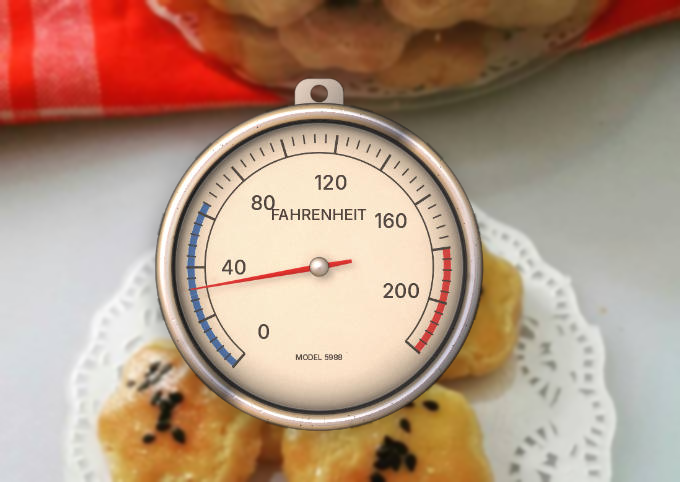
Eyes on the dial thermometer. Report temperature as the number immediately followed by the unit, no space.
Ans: 32°F
